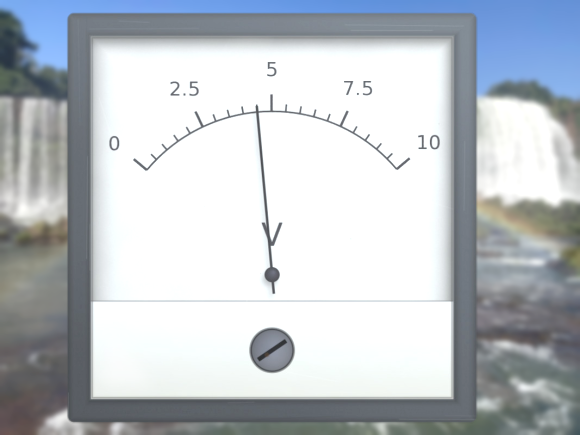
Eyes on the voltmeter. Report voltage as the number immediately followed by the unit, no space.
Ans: 4.5V
